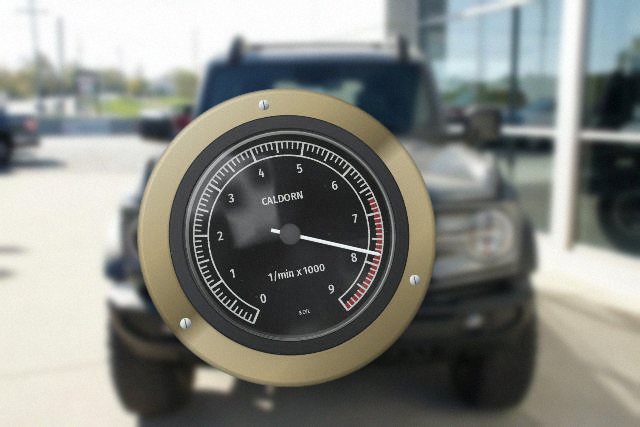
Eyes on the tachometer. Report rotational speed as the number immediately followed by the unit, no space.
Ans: 7800rpm
